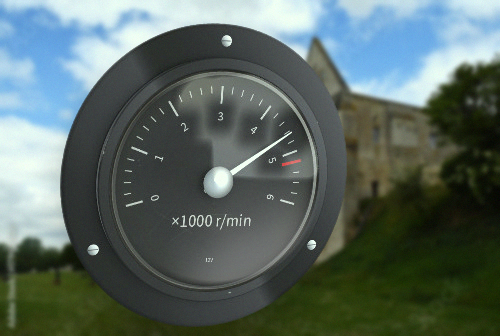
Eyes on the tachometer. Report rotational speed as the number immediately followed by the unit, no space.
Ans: 4600rpm
